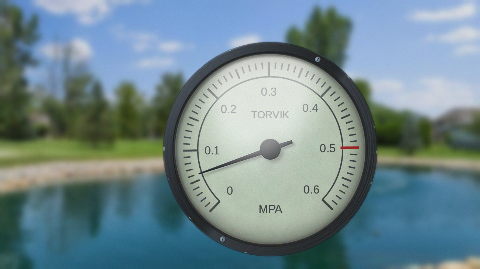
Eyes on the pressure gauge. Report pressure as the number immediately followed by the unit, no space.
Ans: 0.06MPa
